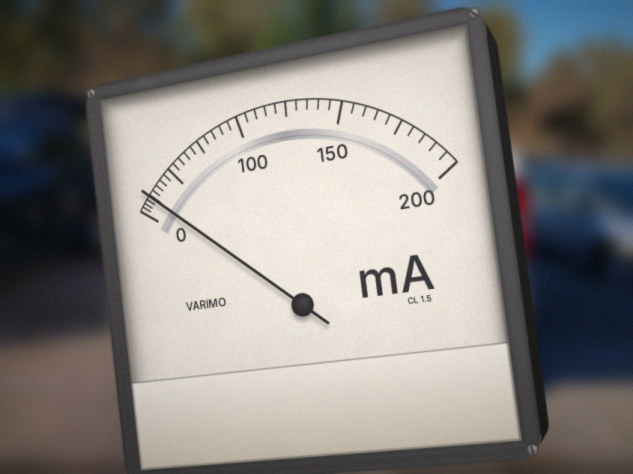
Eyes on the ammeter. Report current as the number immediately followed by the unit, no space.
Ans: 25mA
